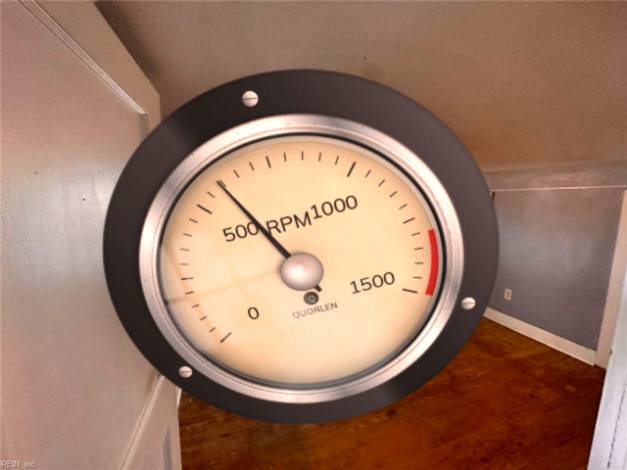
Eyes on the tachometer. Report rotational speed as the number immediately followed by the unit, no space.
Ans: 600rpm
